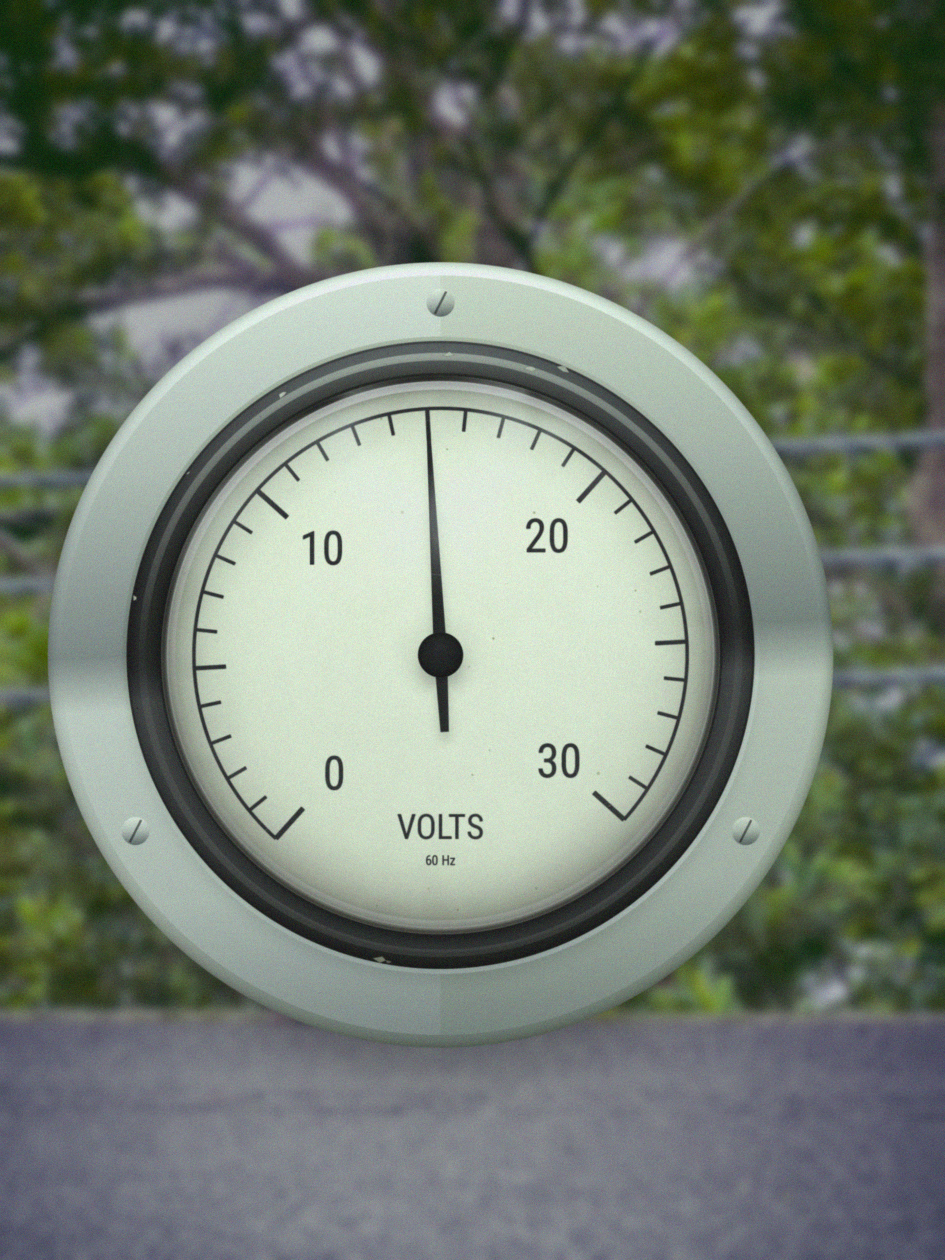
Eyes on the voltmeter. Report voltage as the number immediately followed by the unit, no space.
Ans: 15V
